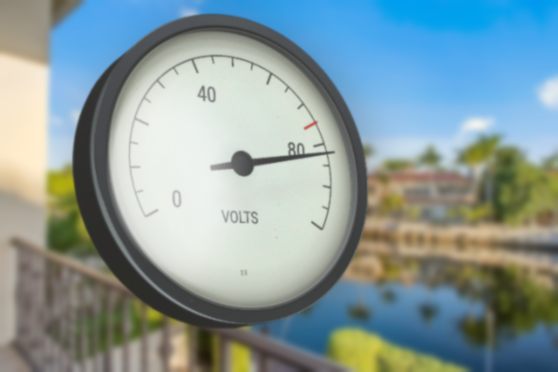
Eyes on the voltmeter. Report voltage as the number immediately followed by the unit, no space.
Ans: 82.5V
